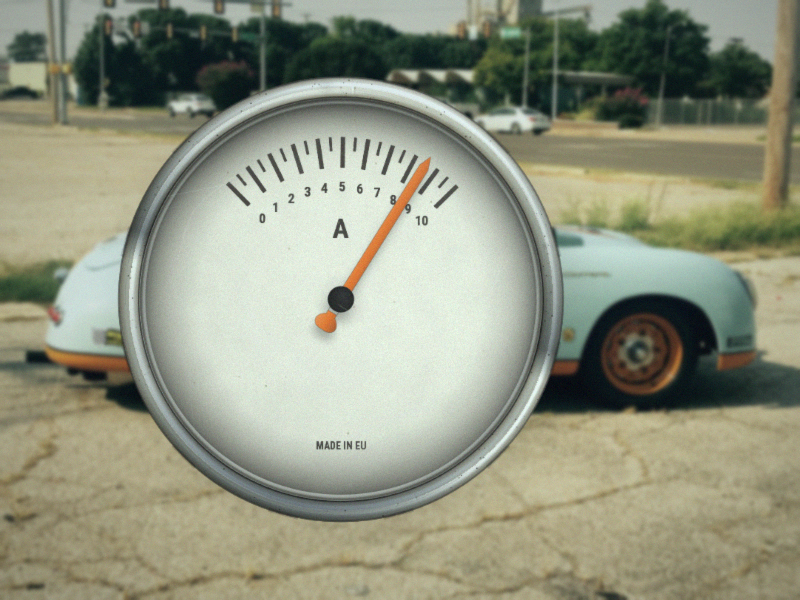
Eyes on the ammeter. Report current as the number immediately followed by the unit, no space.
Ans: 8.5A
